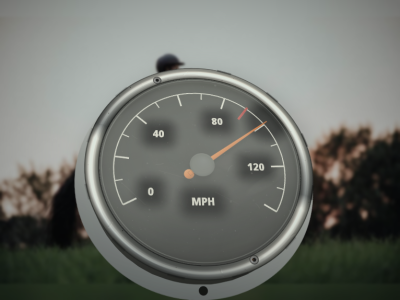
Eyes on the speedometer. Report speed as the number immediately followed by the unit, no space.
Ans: 100mph
